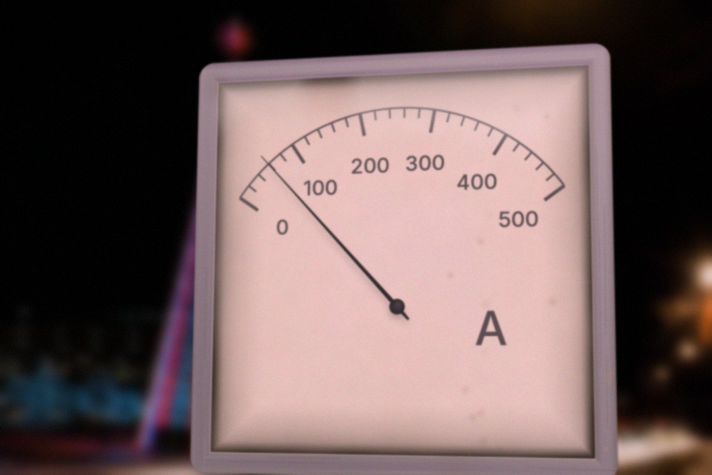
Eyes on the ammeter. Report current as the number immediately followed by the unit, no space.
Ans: 60A
